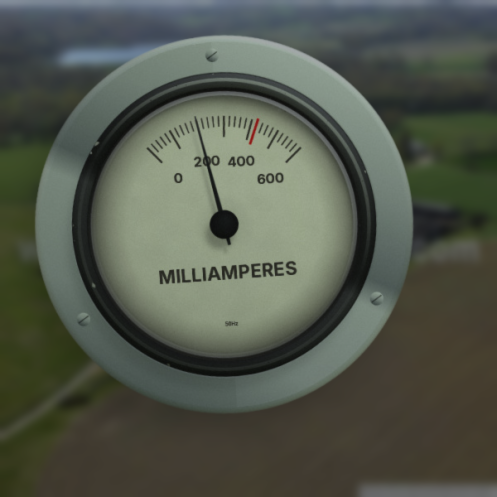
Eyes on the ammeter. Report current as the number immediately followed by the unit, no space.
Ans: 200mA
